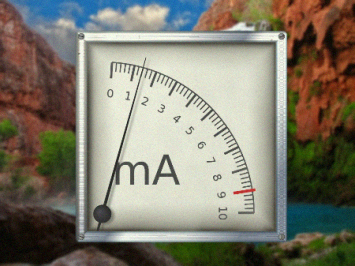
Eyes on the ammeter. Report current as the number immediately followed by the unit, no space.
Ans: 1.4mA
